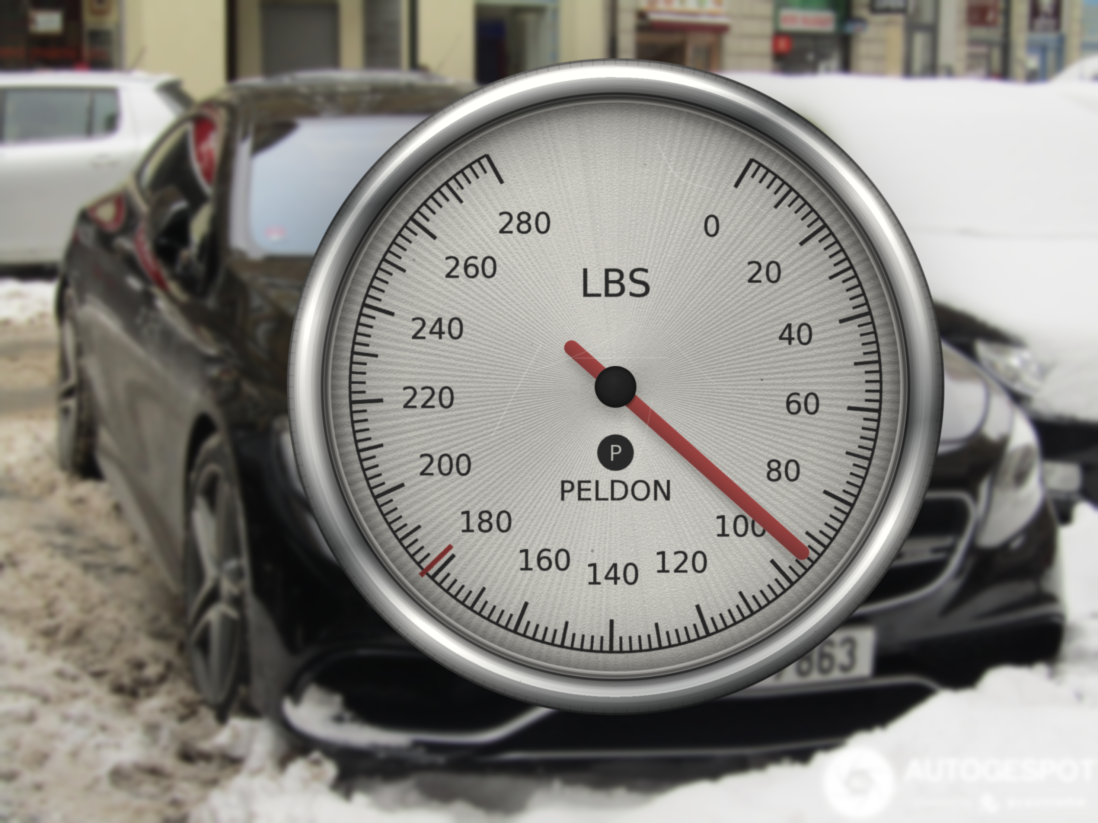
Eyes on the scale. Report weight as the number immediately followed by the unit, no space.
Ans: 94lb
